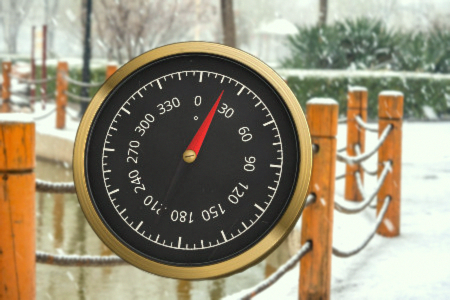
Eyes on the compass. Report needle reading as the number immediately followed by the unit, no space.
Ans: 20°
